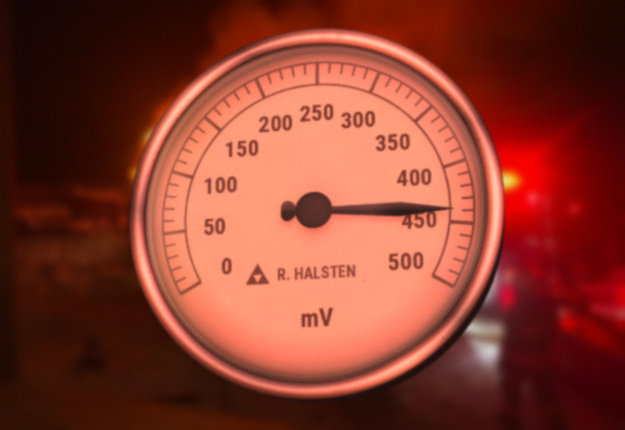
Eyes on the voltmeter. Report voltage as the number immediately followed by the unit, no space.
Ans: 440mV
